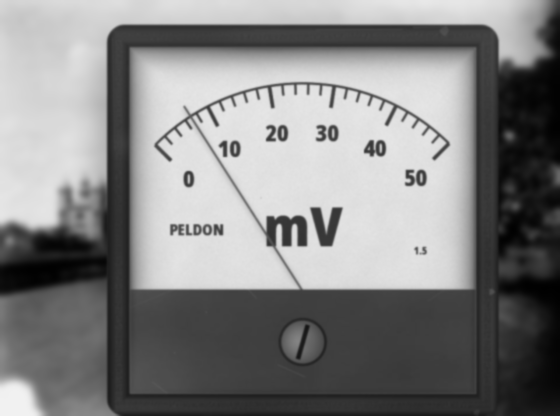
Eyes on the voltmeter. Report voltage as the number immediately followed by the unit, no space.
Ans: 7mV
